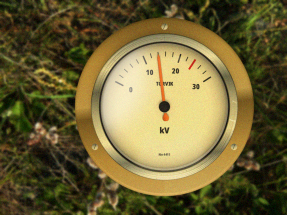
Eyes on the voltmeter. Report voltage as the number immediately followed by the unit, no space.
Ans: 14kV
